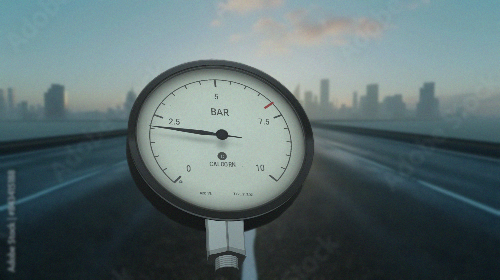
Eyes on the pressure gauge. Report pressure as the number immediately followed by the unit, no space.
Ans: 2bar
